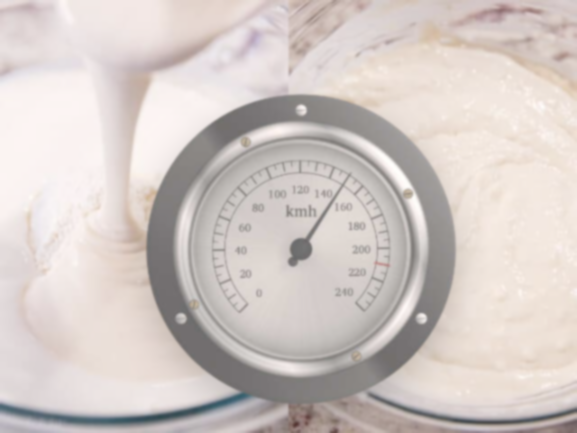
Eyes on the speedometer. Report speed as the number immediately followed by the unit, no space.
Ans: 150km/h
